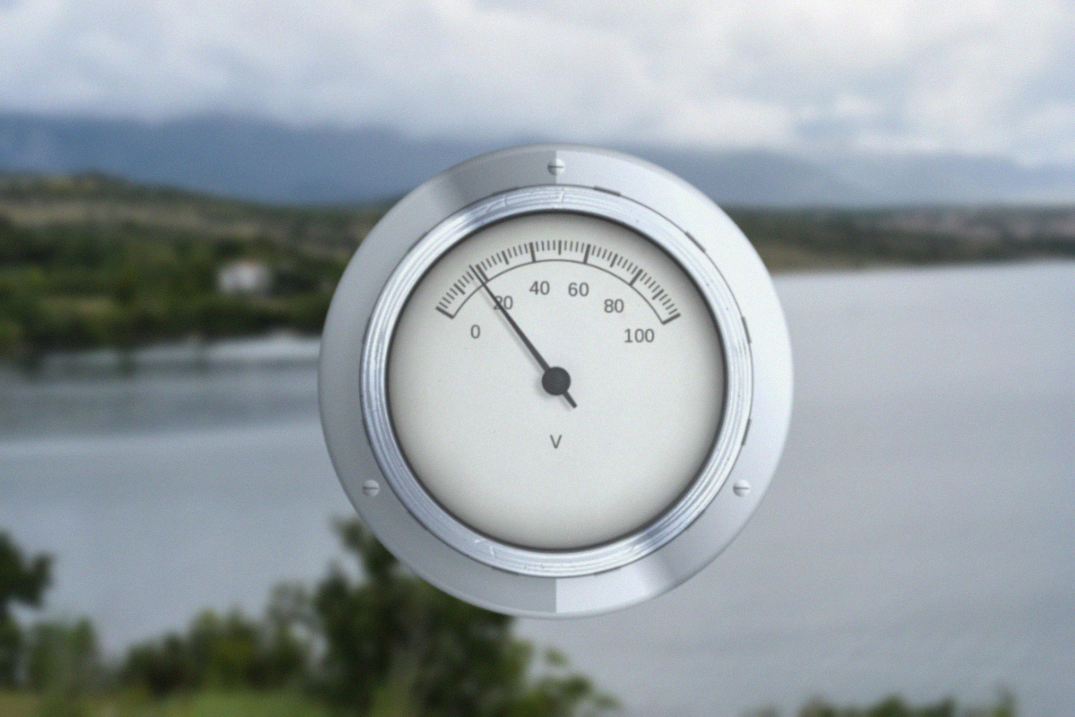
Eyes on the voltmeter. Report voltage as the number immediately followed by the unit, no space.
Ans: 18V
